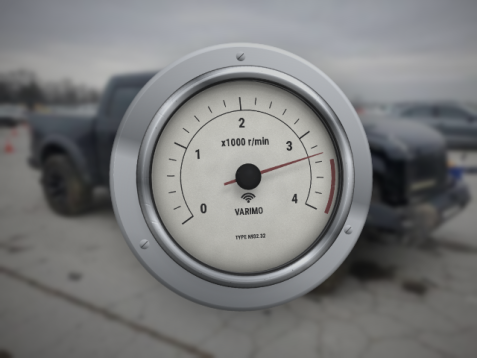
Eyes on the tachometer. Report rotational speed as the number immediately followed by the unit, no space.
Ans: 3300rpm
